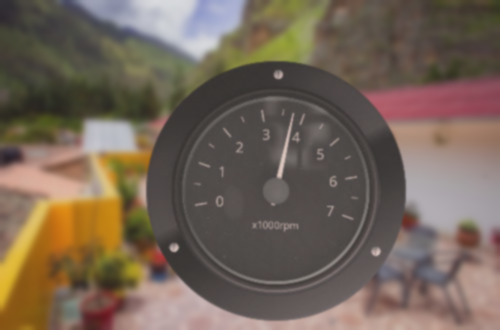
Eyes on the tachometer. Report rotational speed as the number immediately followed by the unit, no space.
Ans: 3750rpm
